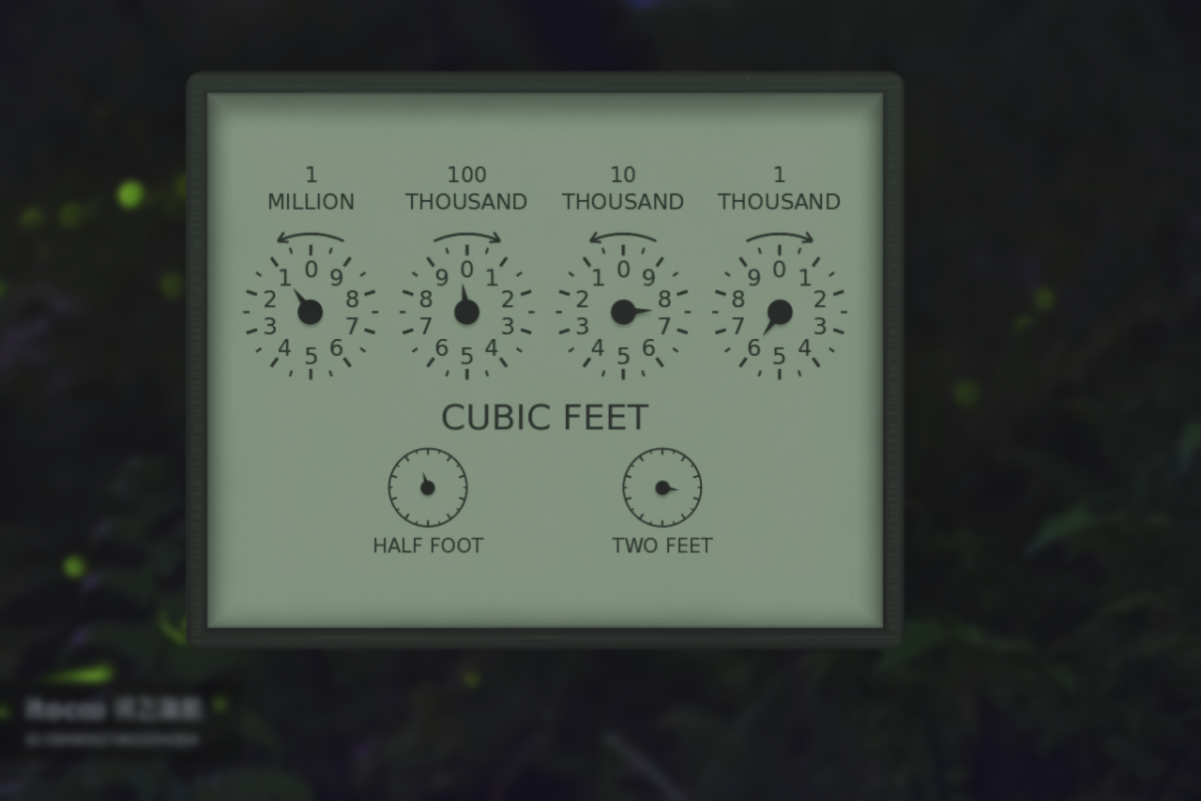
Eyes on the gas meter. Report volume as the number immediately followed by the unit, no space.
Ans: 97600ft³
